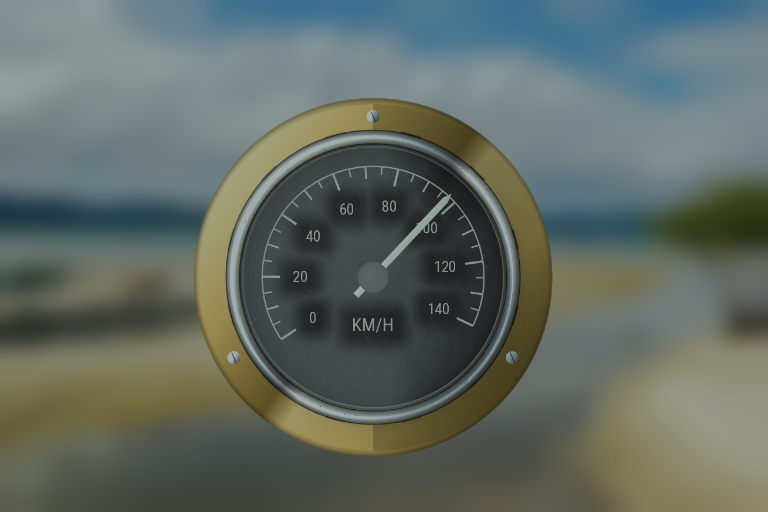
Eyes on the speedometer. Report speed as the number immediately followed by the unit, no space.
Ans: 97.5km/h
